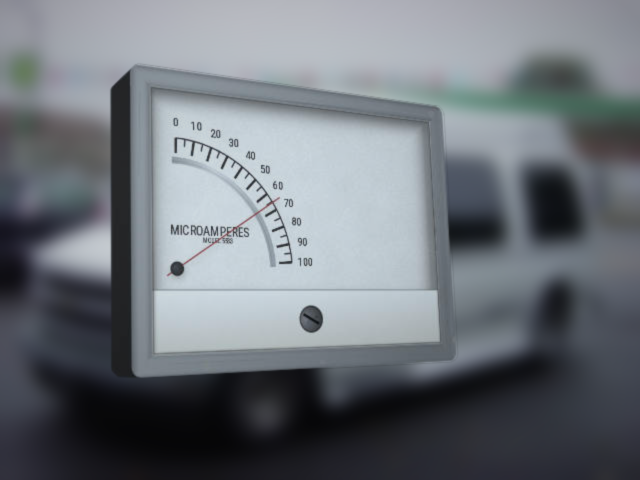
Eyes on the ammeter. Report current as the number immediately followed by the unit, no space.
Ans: 65µA
